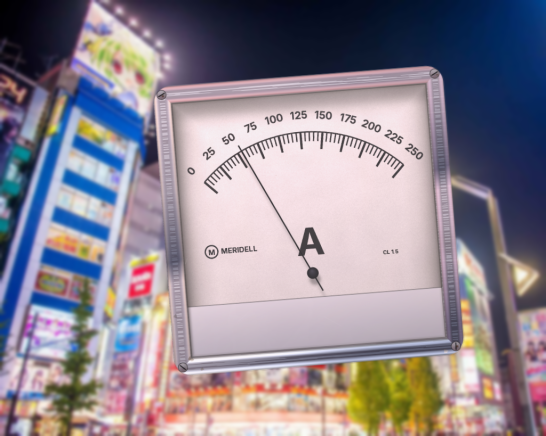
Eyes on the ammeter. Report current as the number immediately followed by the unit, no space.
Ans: 55A
